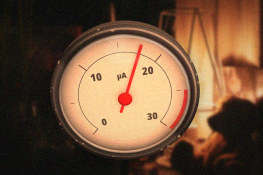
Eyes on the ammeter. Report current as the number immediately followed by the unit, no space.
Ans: 17.5µA
